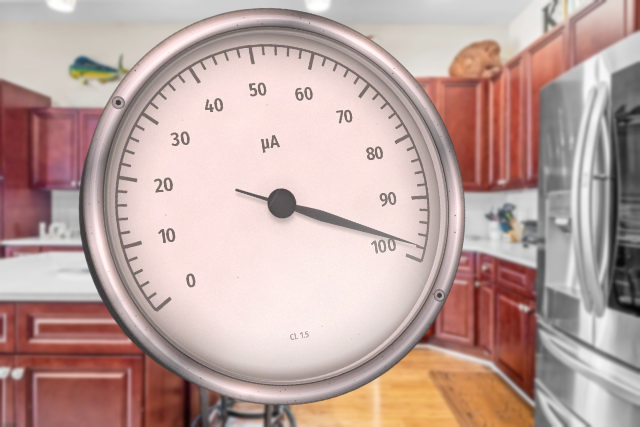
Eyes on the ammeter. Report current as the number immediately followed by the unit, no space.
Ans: 98µA
